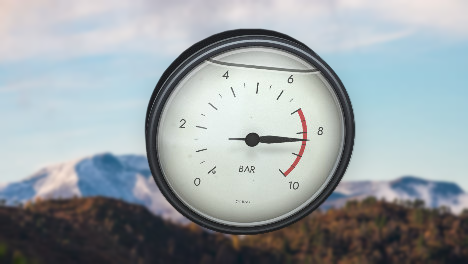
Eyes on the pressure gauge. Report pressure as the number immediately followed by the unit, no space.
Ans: 8.25bar
